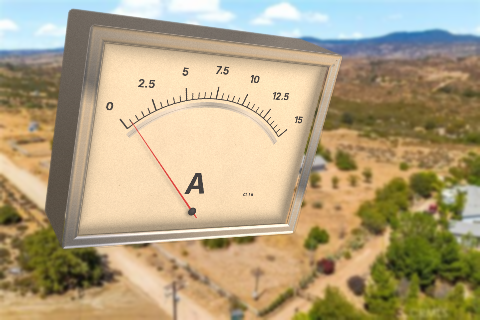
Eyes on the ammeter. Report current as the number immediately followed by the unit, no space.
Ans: 0.5A
